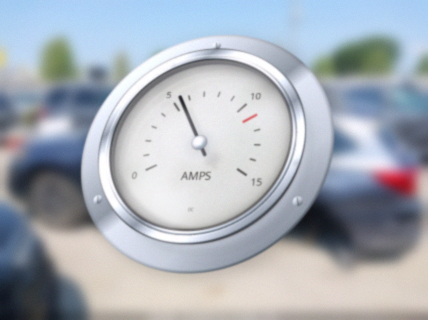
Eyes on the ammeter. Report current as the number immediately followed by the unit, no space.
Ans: 5.5A
